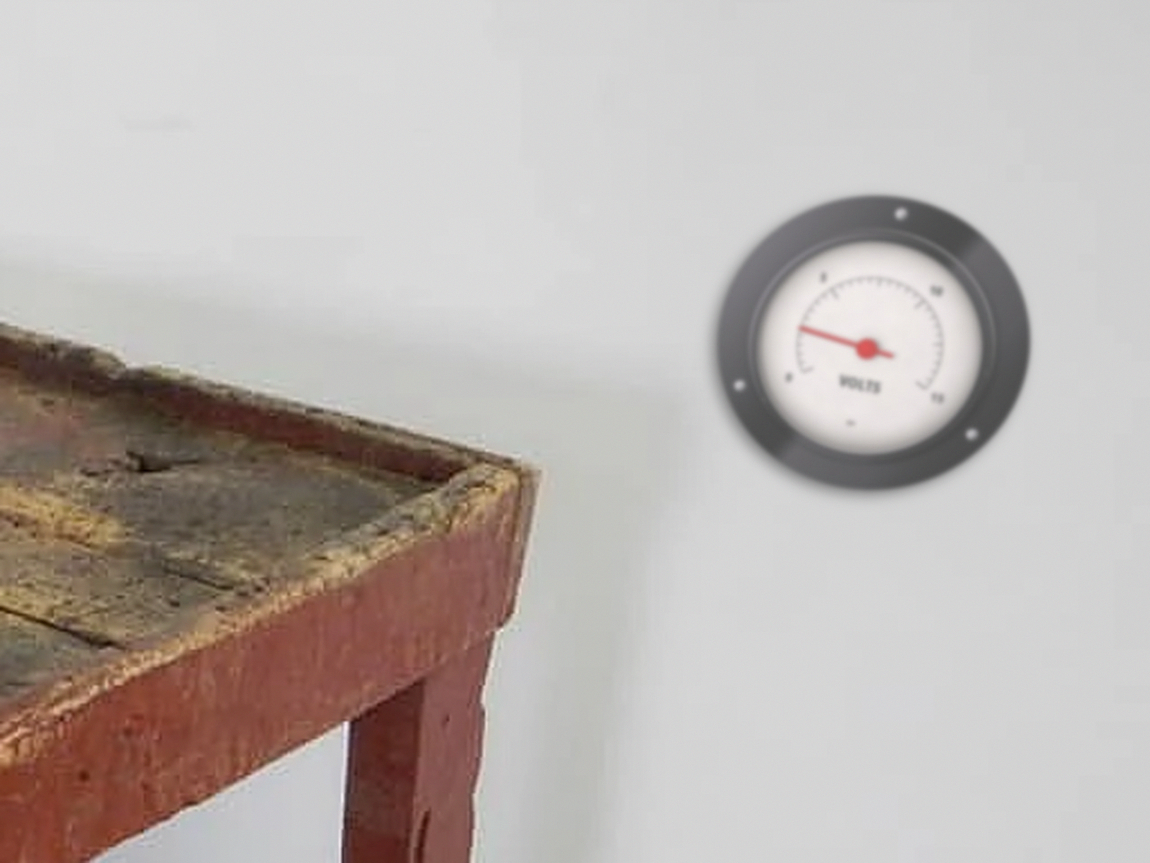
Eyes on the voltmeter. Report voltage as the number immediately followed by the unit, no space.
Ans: 2.5V
